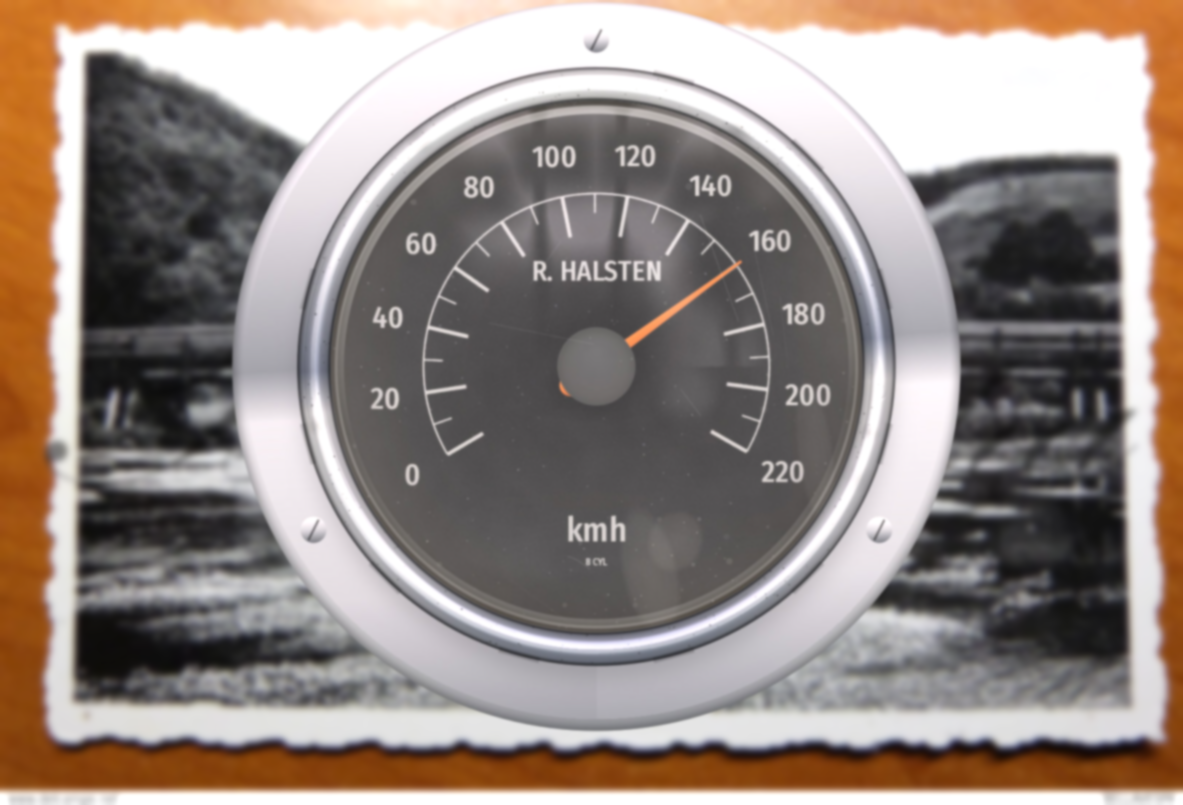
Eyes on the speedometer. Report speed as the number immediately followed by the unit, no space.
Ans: 160km/h
